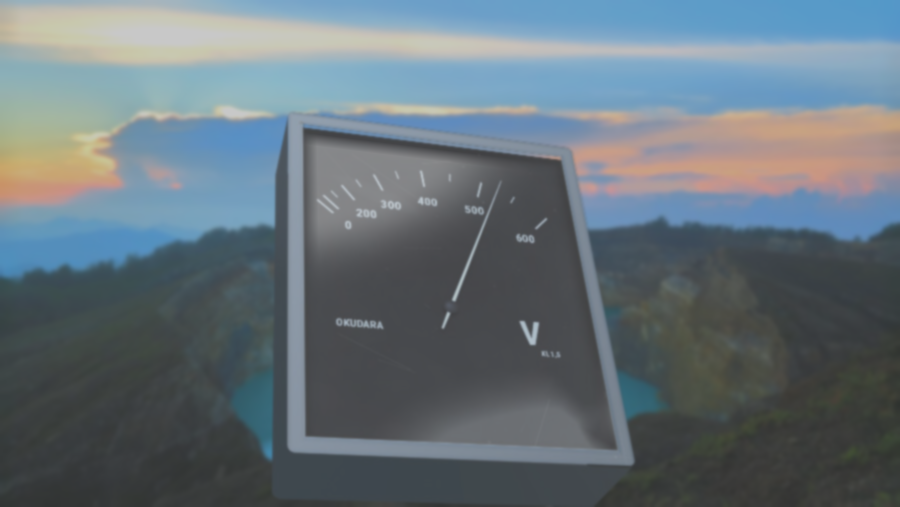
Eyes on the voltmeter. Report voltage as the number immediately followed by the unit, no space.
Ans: 525V
